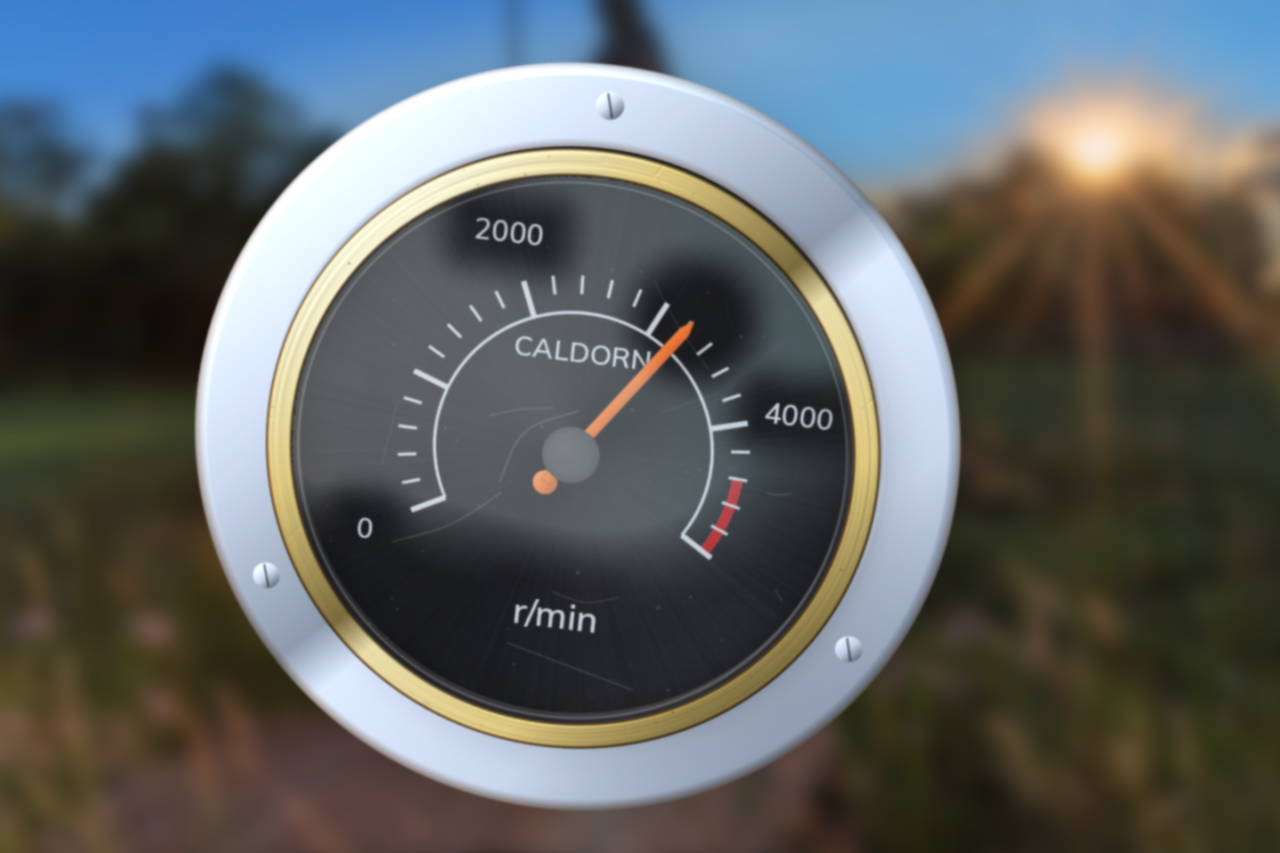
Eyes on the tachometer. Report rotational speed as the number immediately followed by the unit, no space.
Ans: 3200rpm
